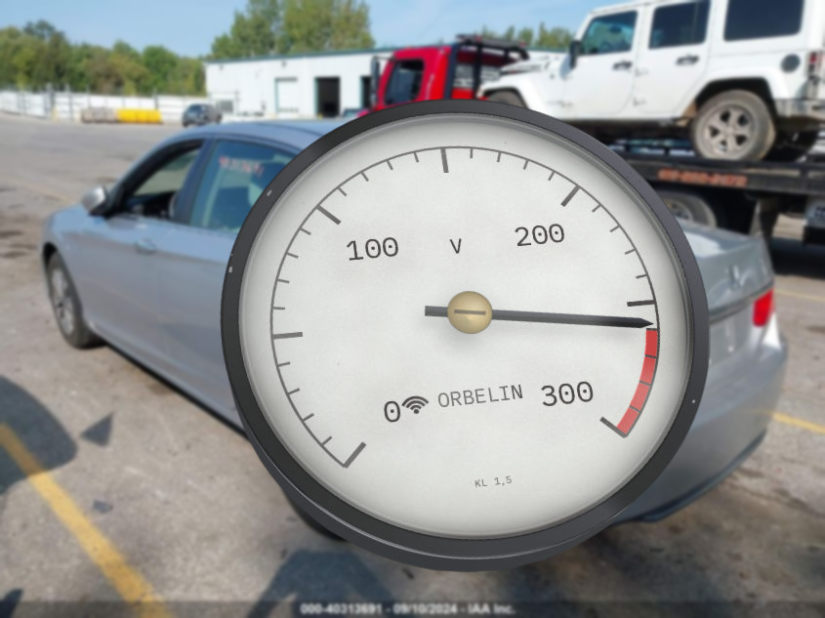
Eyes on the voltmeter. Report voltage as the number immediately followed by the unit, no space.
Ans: 260V
